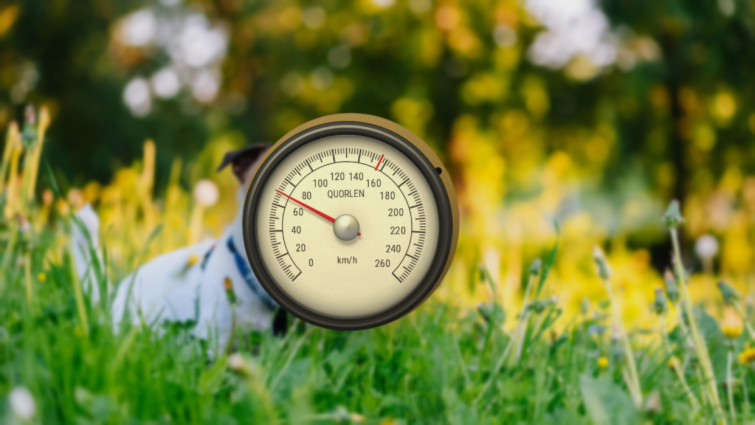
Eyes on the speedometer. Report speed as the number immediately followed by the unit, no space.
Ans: 70km/h
